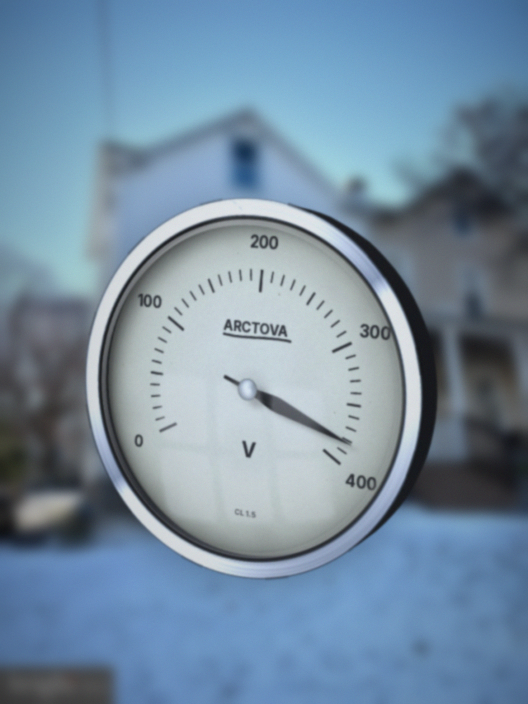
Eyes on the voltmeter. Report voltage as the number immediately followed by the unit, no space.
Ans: 380V
